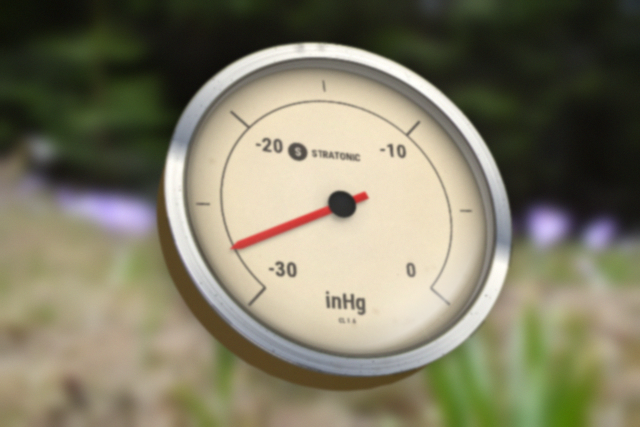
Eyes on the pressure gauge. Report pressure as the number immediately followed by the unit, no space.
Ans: -27.5inHg
